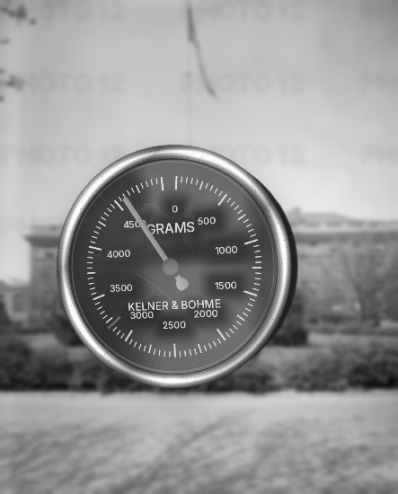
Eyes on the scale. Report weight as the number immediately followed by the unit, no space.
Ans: 4600g
